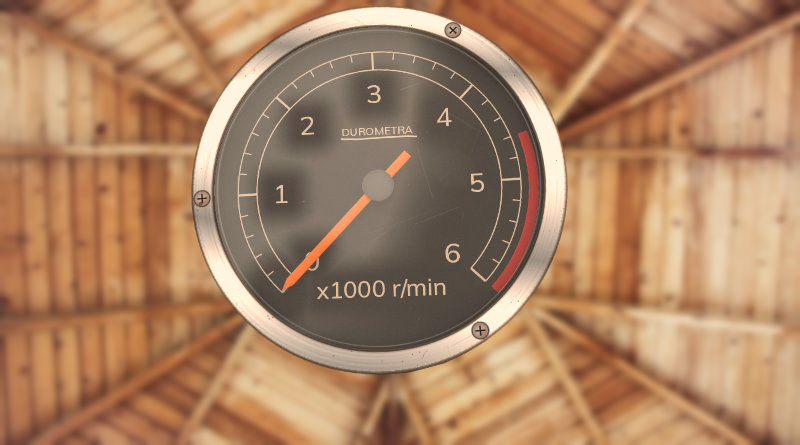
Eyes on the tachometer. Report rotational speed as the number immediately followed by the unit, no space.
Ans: 0rpm
